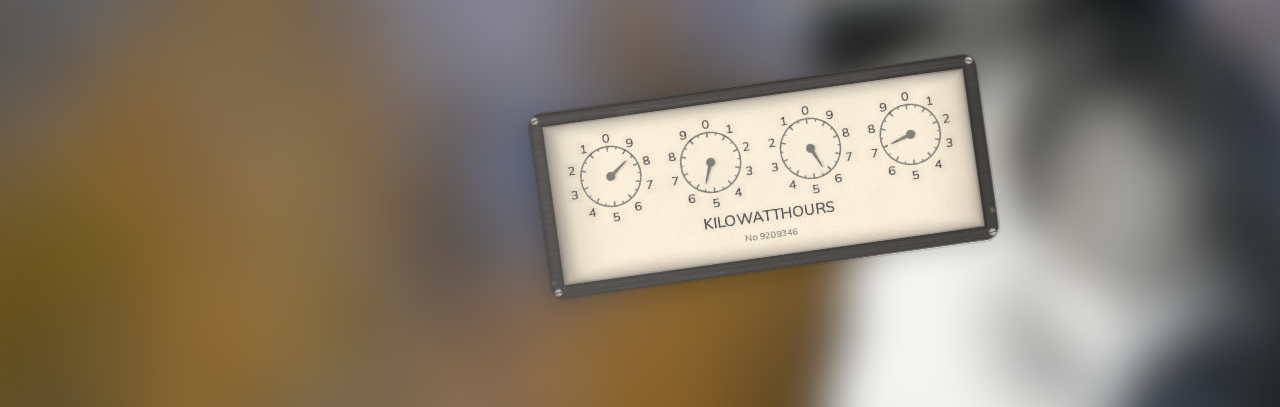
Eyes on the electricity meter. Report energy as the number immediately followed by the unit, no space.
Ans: 8557kWh
